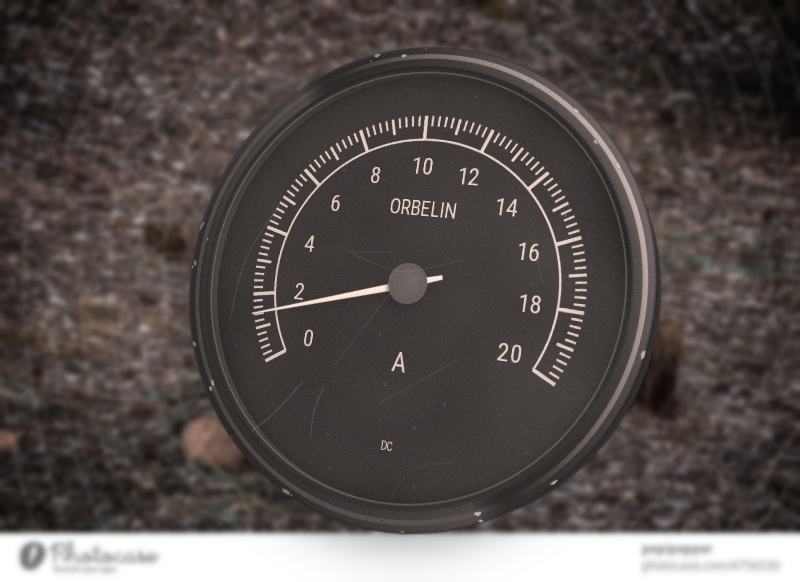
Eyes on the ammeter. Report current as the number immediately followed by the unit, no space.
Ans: 1.4A
